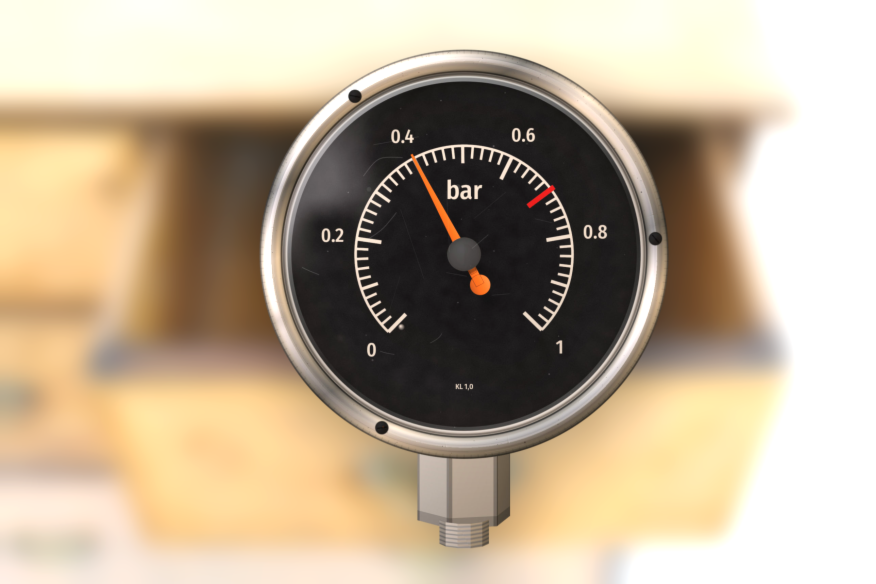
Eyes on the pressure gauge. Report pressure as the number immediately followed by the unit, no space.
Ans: 0.4bar
